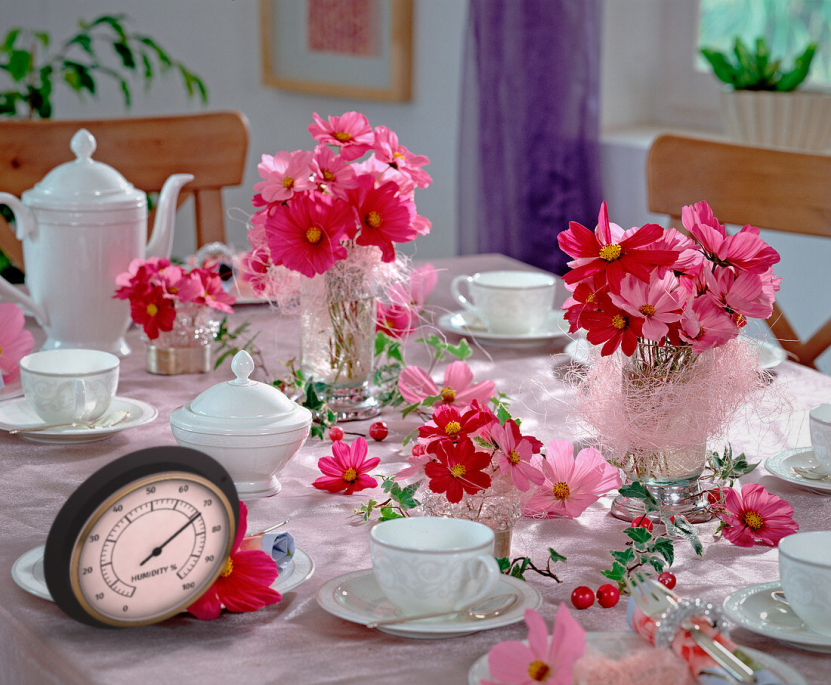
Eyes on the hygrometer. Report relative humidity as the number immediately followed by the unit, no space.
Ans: 70%
